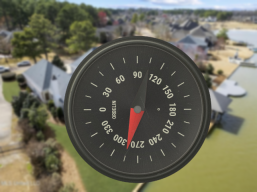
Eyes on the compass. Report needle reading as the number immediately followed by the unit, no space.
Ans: 285°
